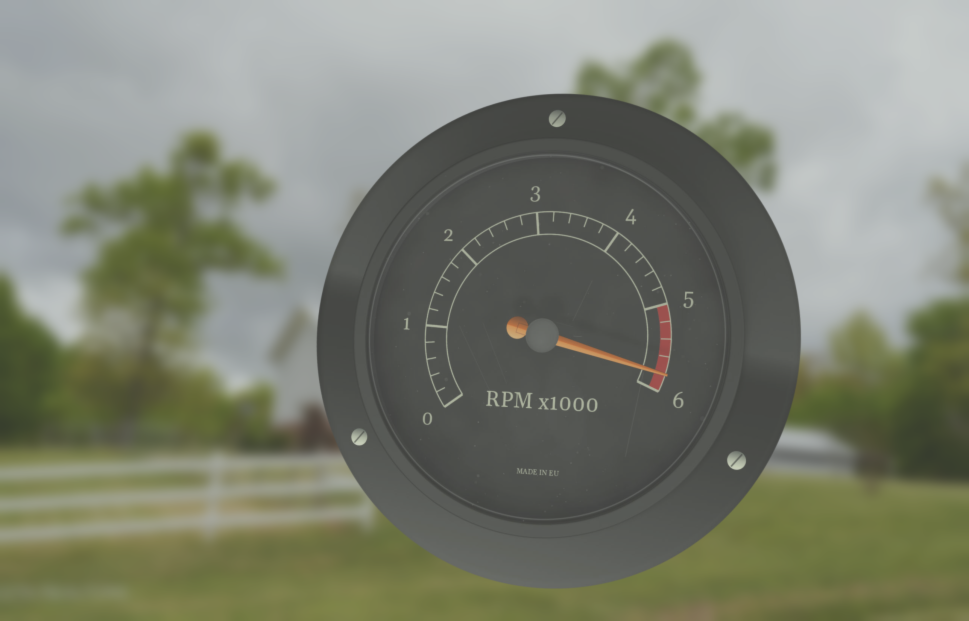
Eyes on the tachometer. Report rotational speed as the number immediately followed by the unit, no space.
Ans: 5800rpm
